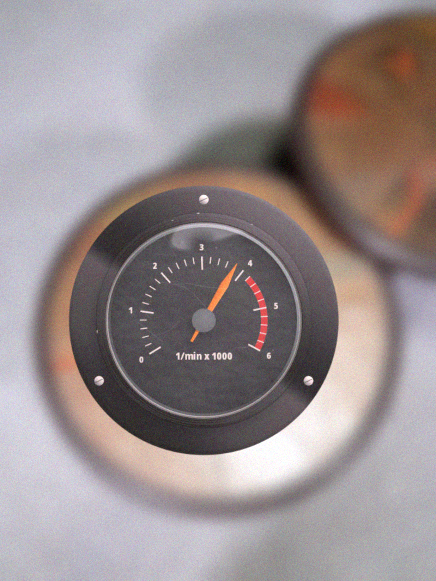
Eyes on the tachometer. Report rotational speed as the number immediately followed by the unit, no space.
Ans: 3800rpm
